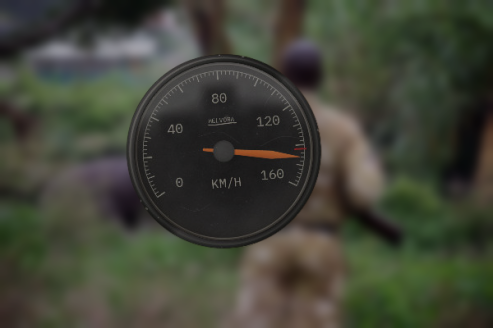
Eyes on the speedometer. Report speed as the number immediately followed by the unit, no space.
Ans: 146km/h
